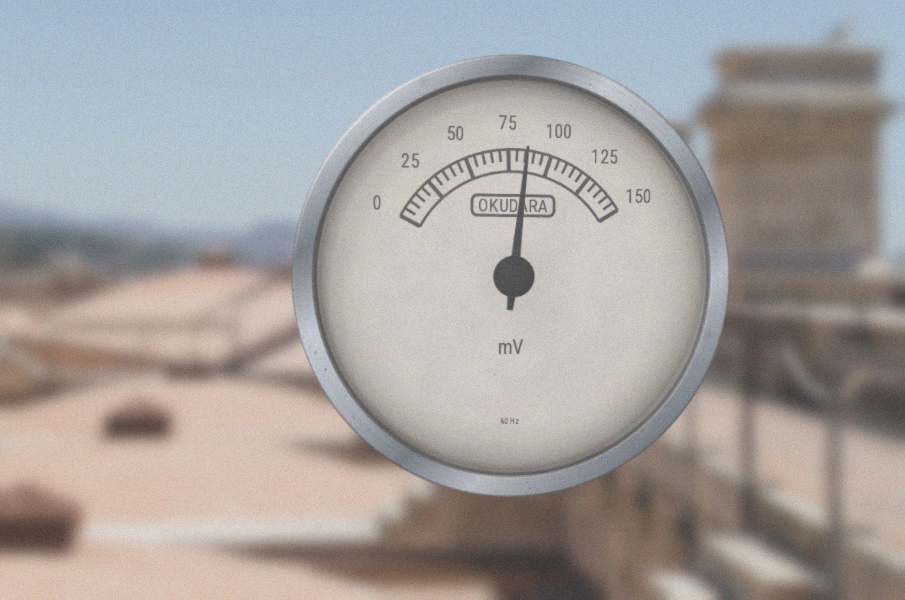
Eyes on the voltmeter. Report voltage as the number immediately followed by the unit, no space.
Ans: 85mV
